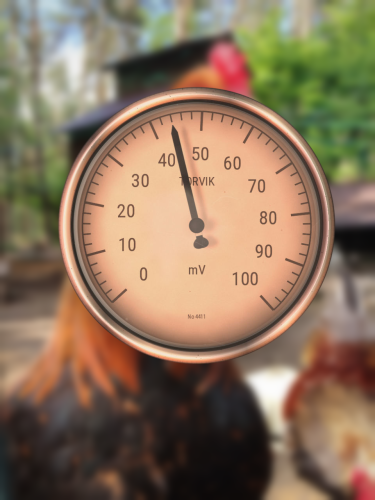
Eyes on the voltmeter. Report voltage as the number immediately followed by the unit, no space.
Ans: 44mV
